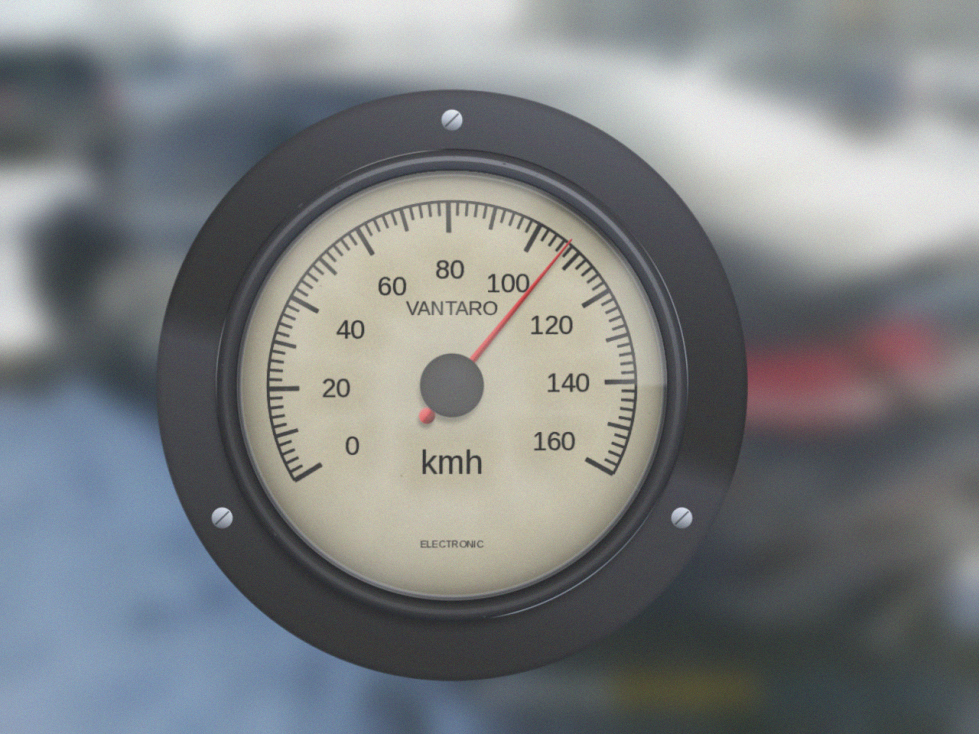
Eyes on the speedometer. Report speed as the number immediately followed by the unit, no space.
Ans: 107km/h
